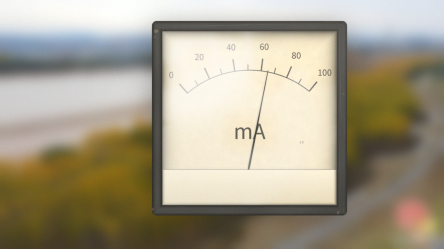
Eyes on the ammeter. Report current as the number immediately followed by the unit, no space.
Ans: 65mA
